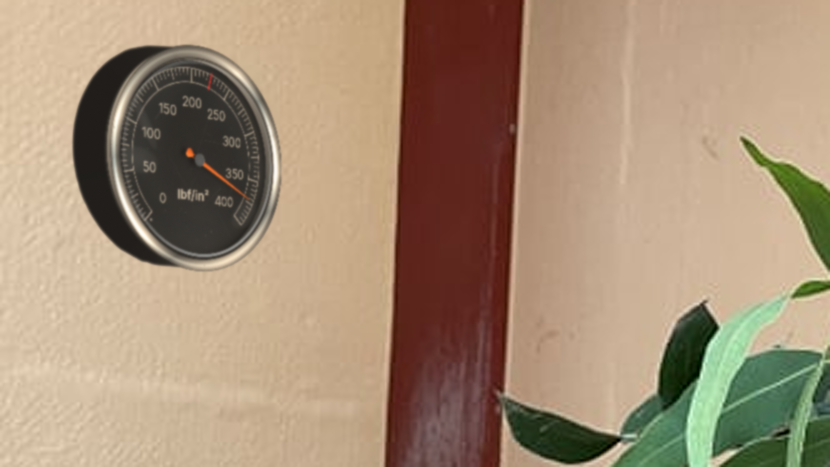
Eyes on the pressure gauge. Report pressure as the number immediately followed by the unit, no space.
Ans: 375psi
